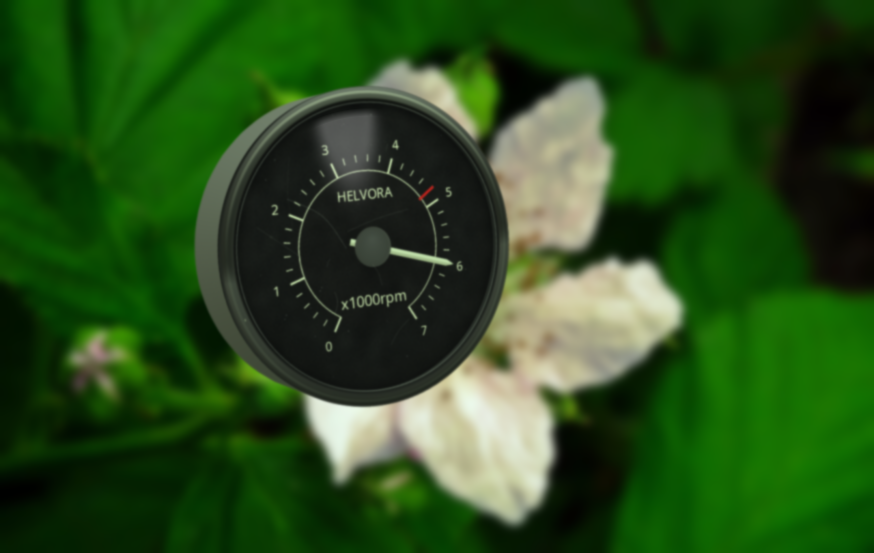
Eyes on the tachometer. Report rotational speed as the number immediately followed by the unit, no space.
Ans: 6000rpm
